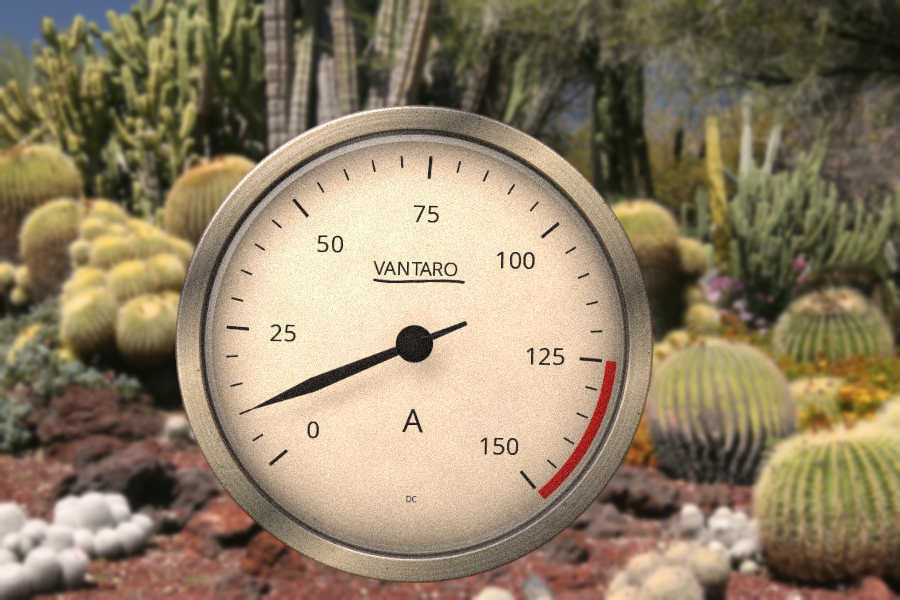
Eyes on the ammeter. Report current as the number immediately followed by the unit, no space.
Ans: 10A
